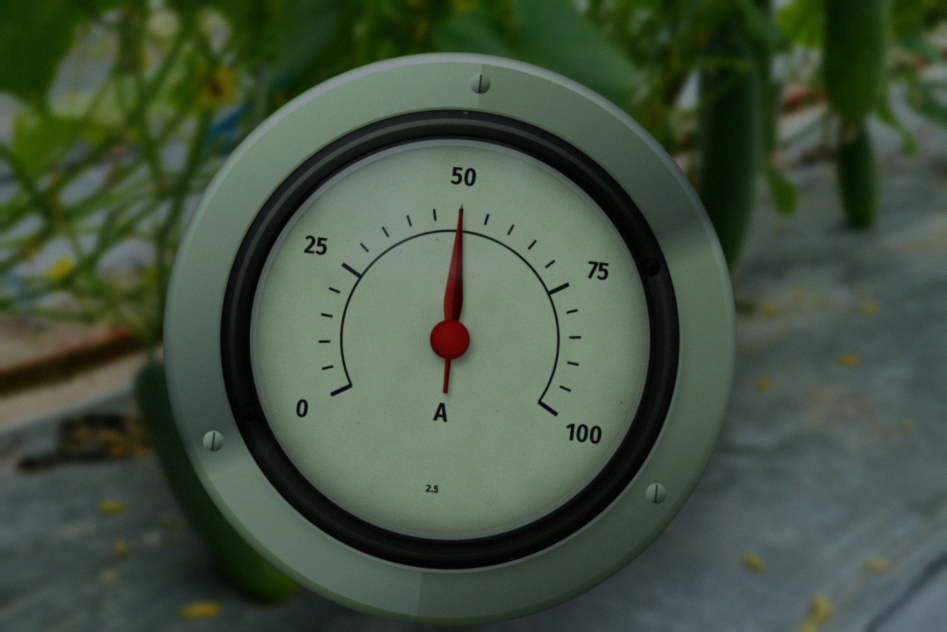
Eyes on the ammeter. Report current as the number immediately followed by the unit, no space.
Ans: 50A
